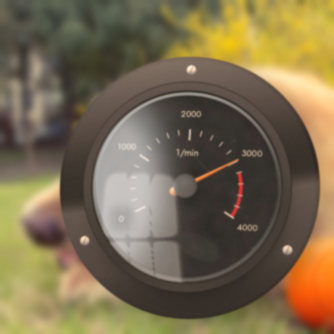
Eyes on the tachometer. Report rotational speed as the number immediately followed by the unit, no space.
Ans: 3000rpm
